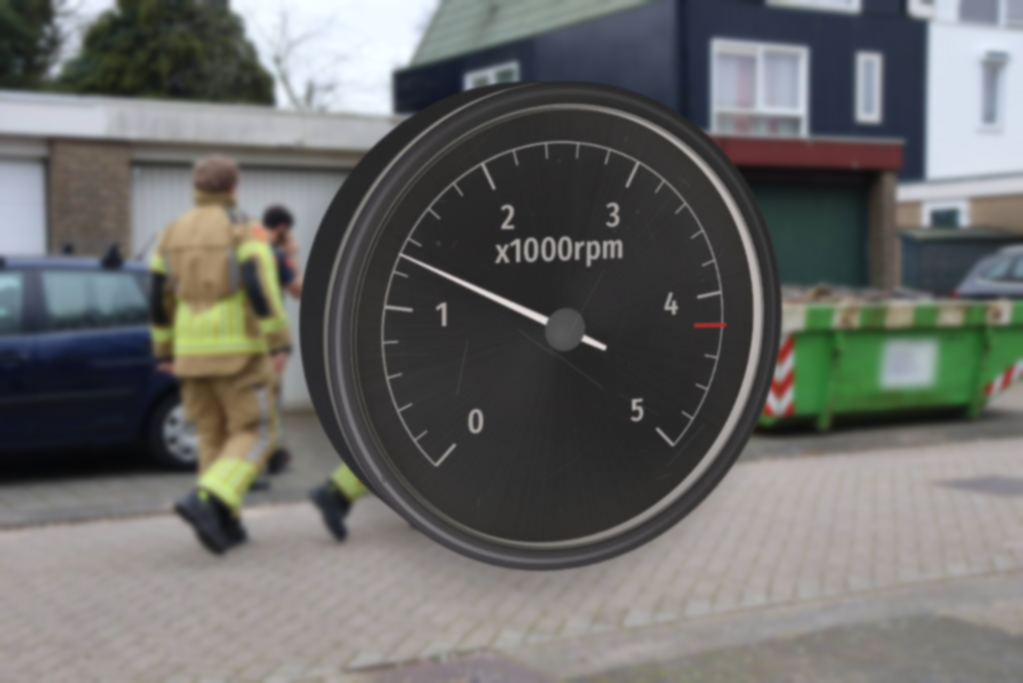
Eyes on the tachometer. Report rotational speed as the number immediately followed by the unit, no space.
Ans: 1300rpm
